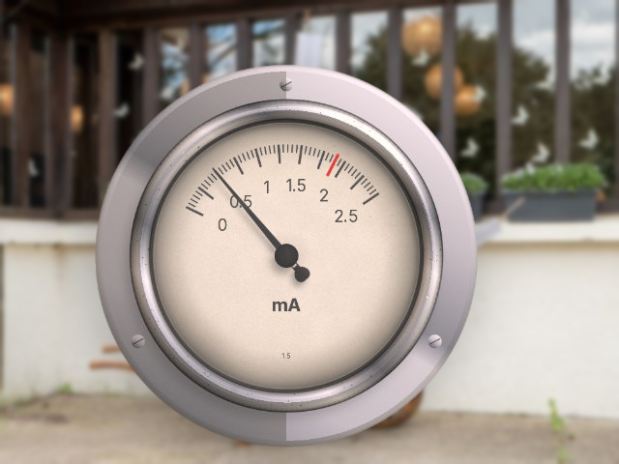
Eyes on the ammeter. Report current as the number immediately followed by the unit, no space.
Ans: 0.5mA
